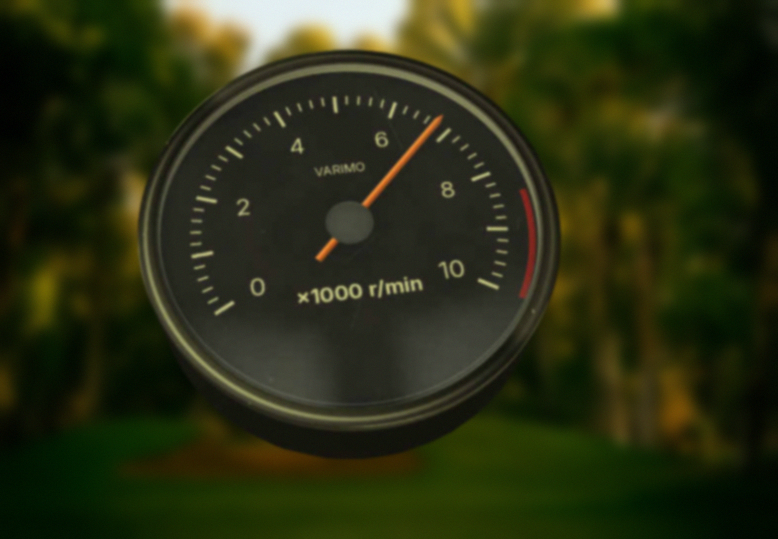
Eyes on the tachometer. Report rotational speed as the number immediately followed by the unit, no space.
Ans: 6800rpm
